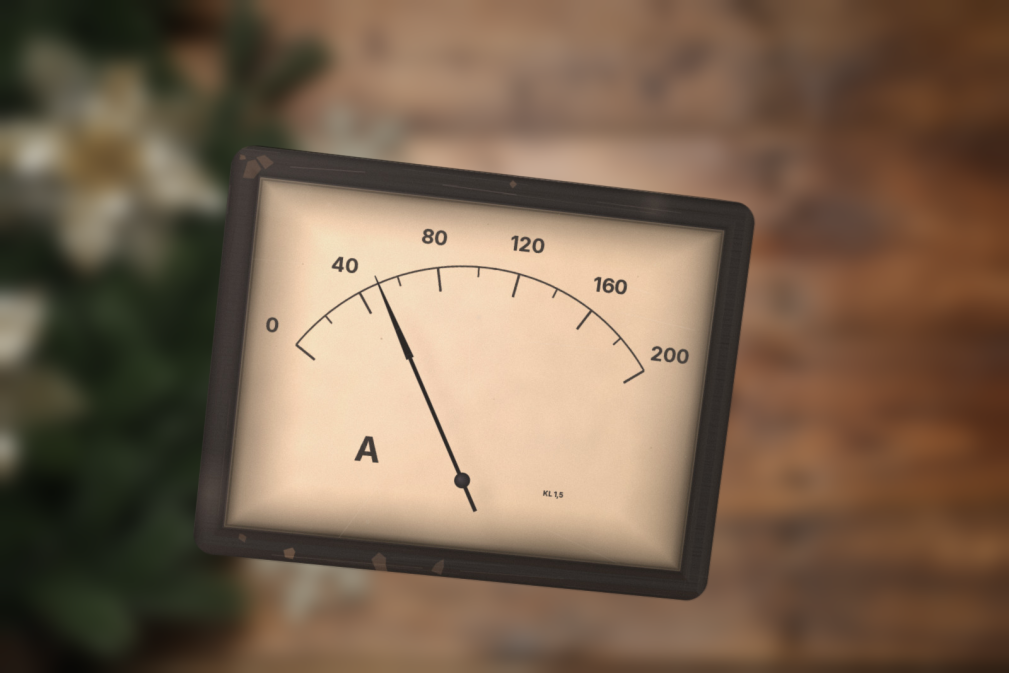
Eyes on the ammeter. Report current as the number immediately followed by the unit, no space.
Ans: 50A
